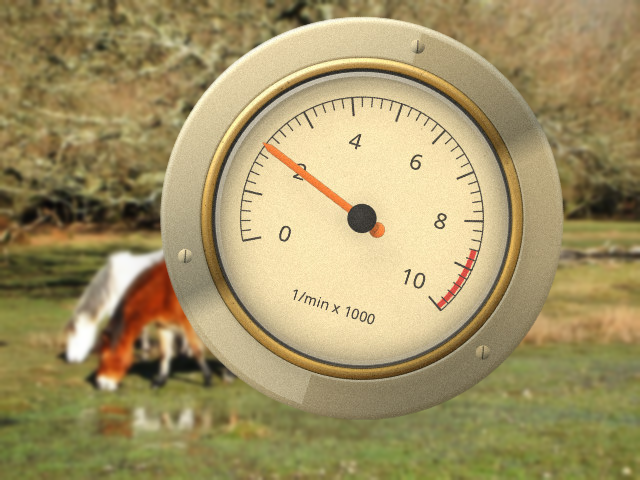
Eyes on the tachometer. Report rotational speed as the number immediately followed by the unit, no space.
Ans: 2000rpm
